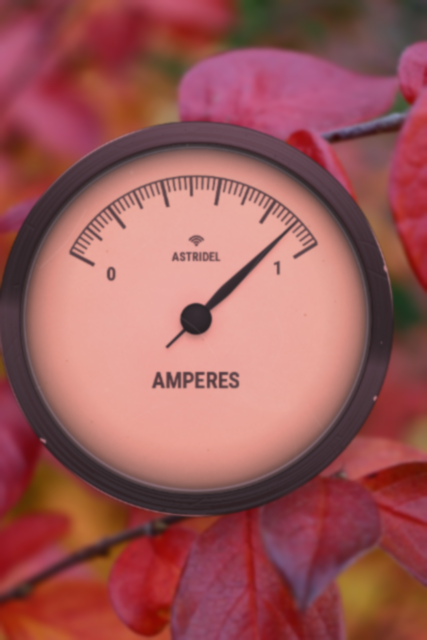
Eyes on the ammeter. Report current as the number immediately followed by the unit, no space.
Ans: 0.9A
